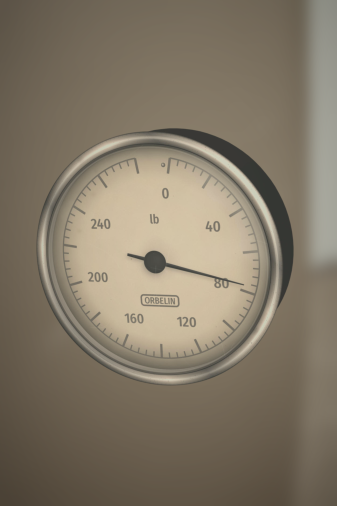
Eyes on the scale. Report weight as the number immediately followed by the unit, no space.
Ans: 76lb
